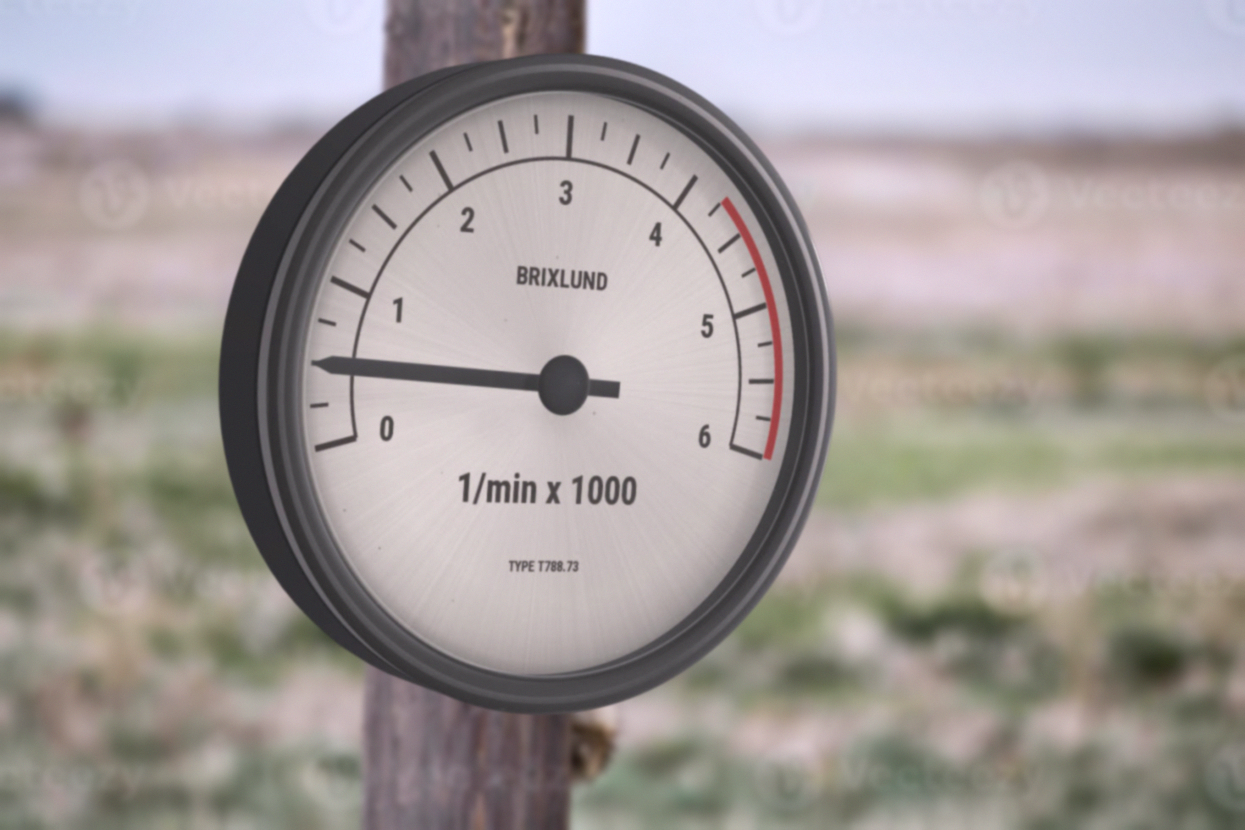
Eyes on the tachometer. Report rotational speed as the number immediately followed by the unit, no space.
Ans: 500rpm
